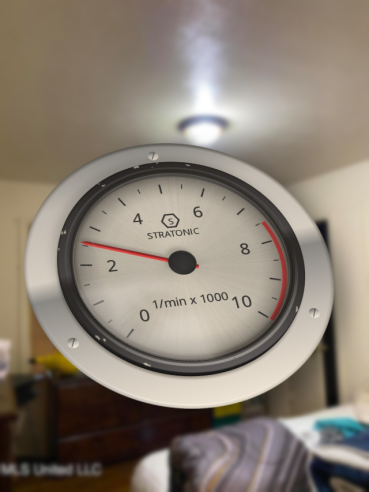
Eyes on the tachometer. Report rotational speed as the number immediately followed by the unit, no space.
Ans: 2500rpm
